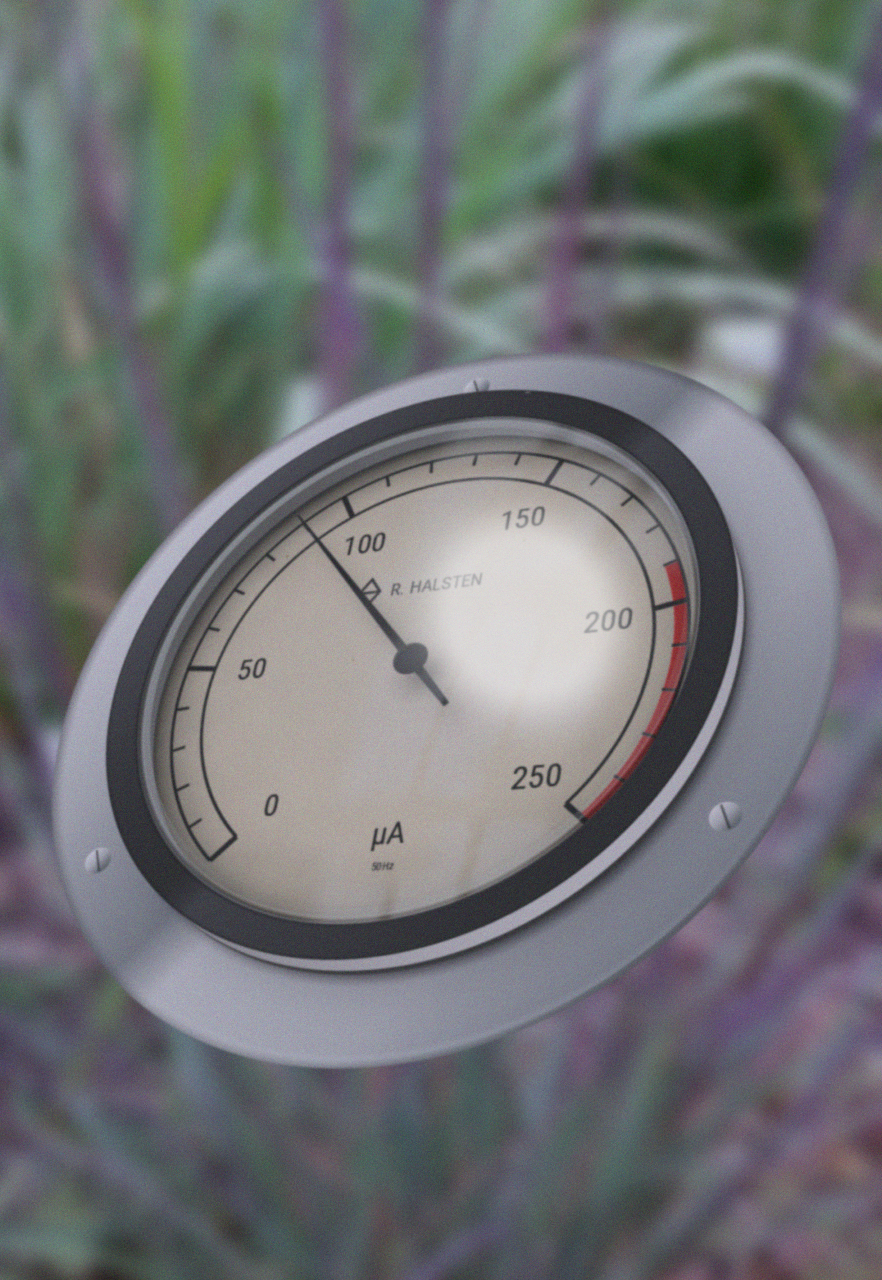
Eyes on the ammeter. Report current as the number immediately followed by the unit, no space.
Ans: 90µA
